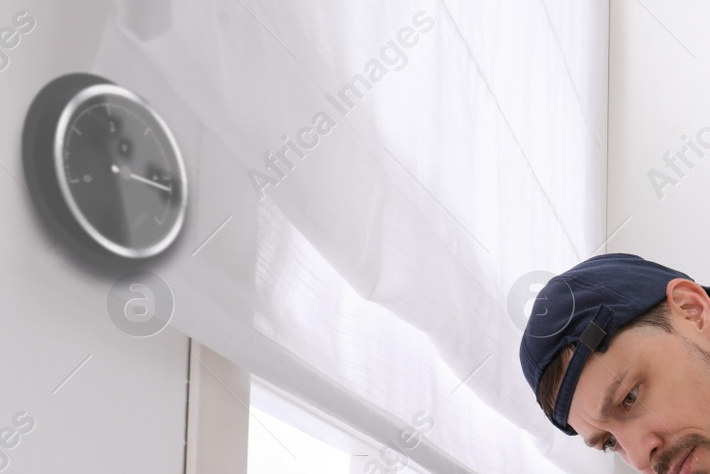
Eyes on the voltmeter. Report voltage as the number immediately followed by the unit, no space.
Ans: 4.25V
